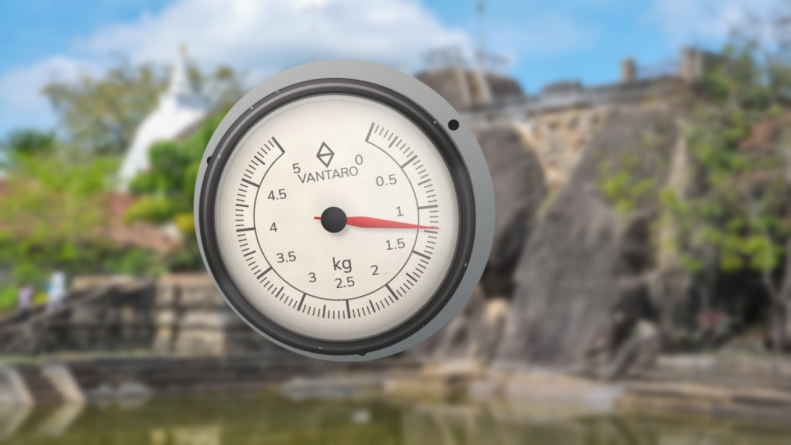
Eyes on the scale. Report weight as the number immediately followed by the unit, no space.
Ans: 1.2kg
